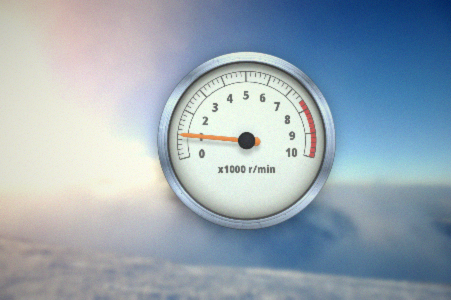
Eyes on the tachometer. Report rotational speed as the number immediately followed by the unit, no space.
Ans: 1000rpm
